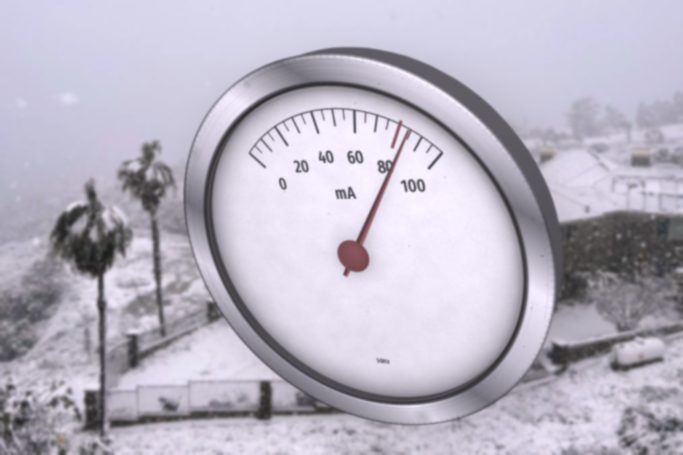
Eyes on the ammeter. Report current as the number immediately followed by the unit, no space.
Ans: 85mA
